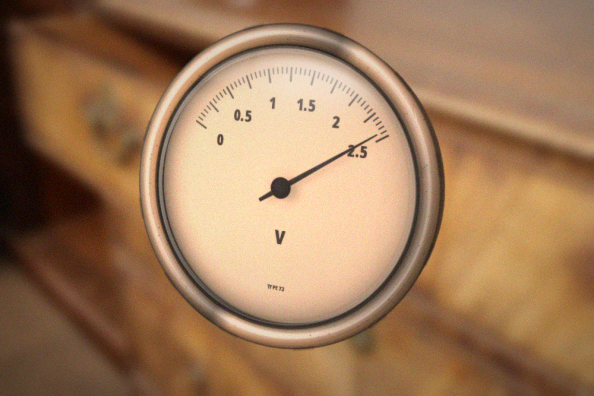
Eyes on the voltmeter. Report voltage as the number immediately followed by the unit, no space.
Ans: 2.45V
